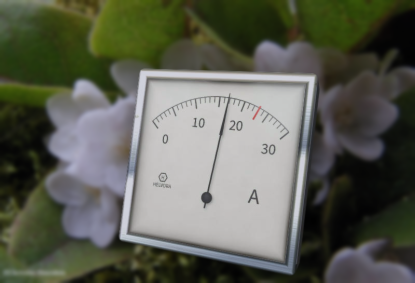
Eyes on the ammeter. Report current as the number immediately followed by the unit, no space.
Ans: 17A
